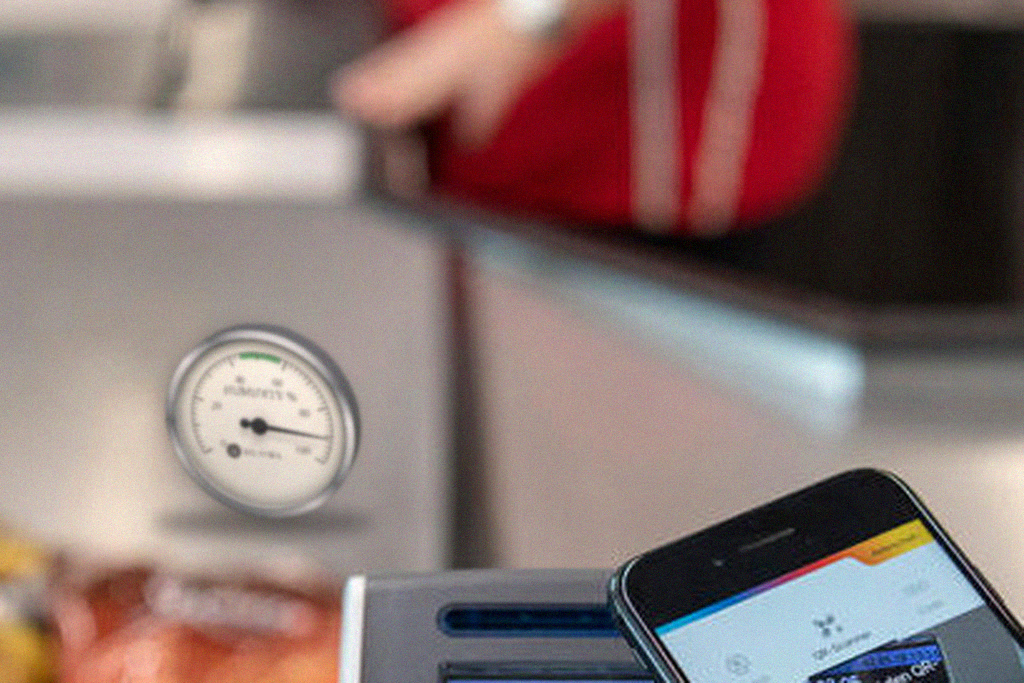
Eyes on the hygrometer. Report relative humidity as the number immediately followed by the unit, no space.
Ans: 90%
